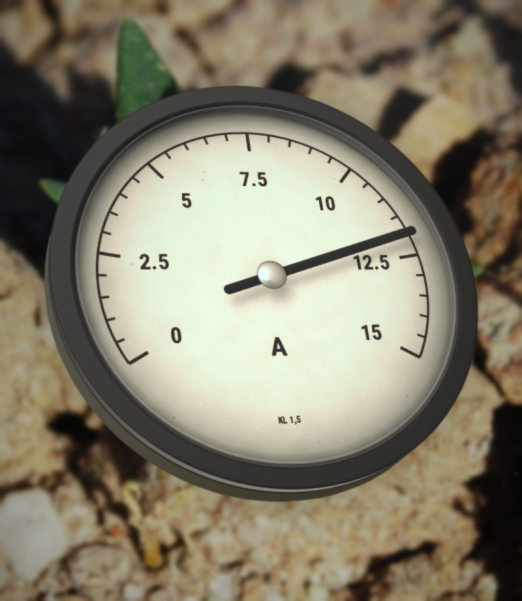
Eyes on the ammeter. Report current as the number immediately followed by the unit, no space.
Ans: 12A
